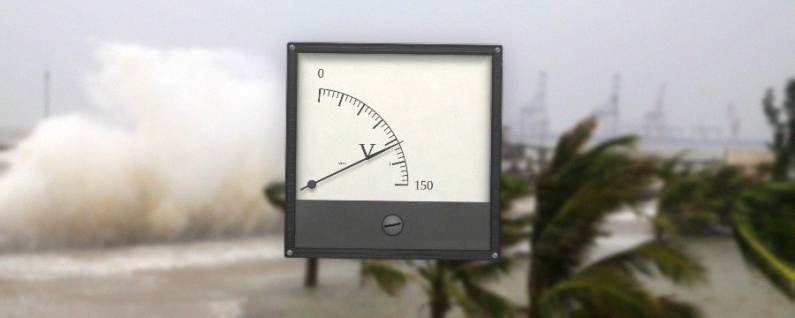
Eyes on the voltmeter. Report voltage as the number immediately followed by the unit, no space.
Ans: 105V
